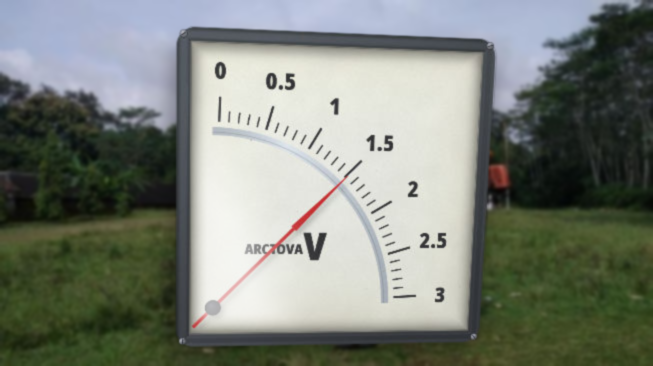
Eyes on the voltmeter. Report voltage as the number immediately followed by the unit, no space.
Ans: 1.5V
